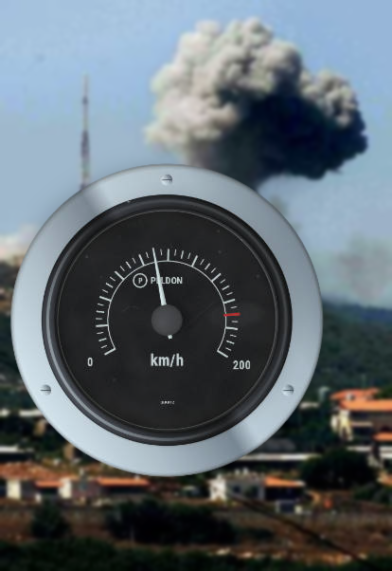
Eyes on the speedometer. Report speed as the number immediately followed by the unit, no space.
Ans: 90km/h
